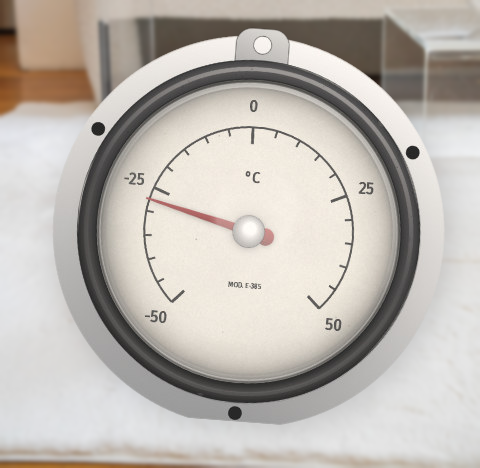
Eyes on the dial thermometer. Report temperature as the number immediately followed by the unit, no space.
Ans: -27.5°C
